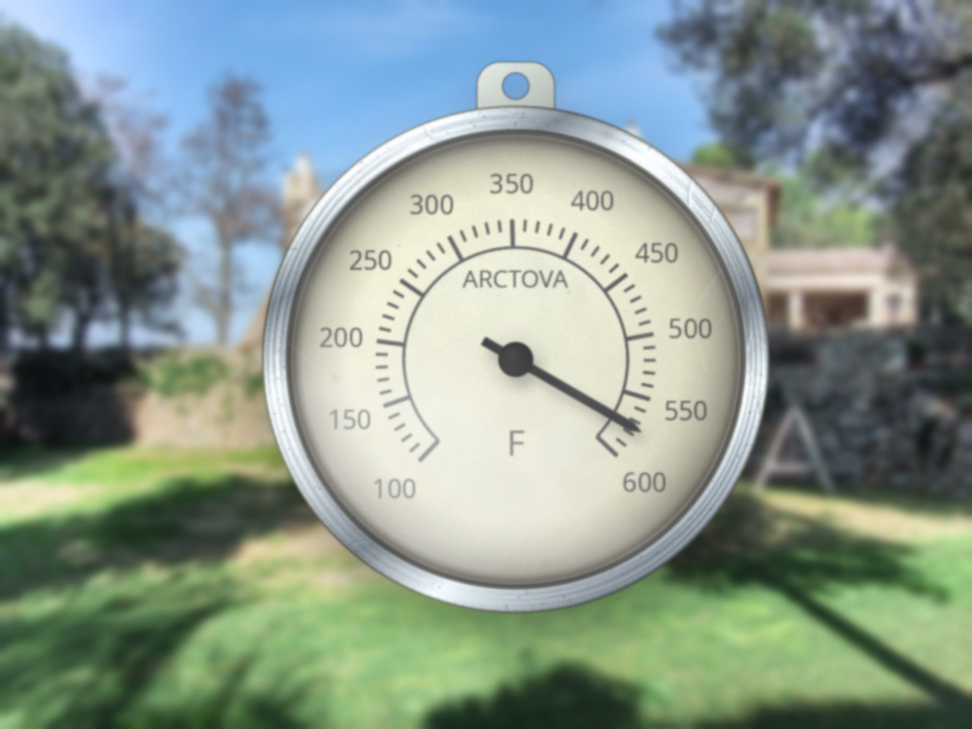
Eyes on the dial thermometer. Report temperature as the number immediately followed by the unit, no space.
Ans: 575°F
